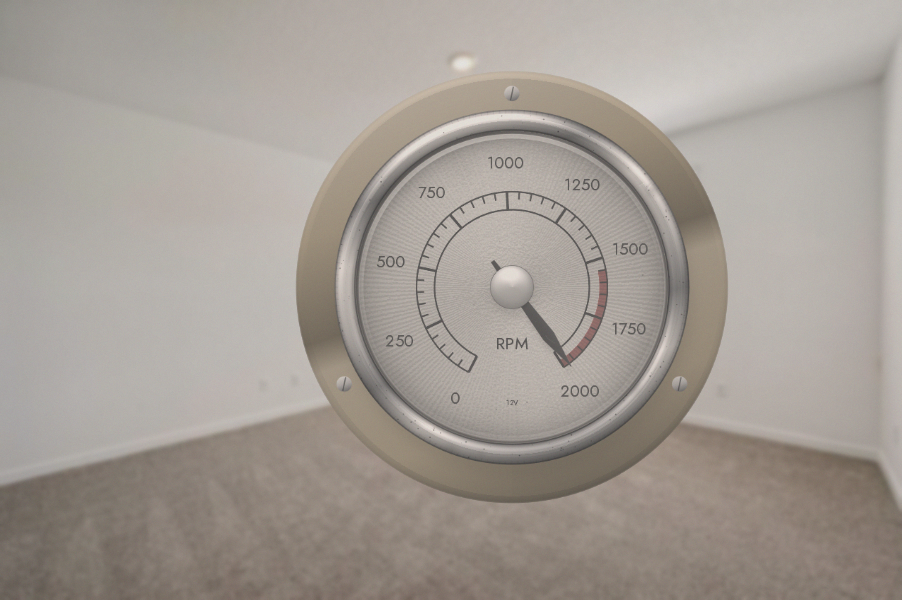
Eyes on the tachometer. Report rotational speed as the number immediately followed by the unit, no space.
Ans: 1975rpm
